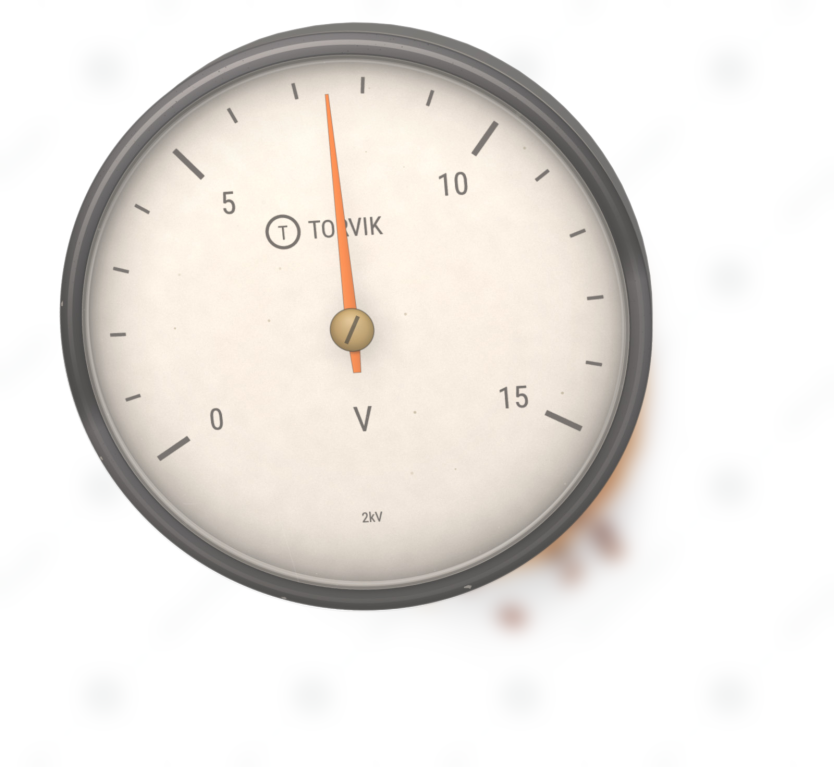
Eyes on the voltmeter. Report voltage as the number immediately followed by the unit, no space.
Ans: 7.5V
